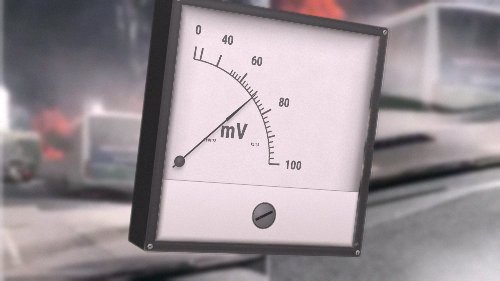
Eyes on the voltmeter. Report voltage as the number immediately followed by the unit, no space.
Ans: 70mV
